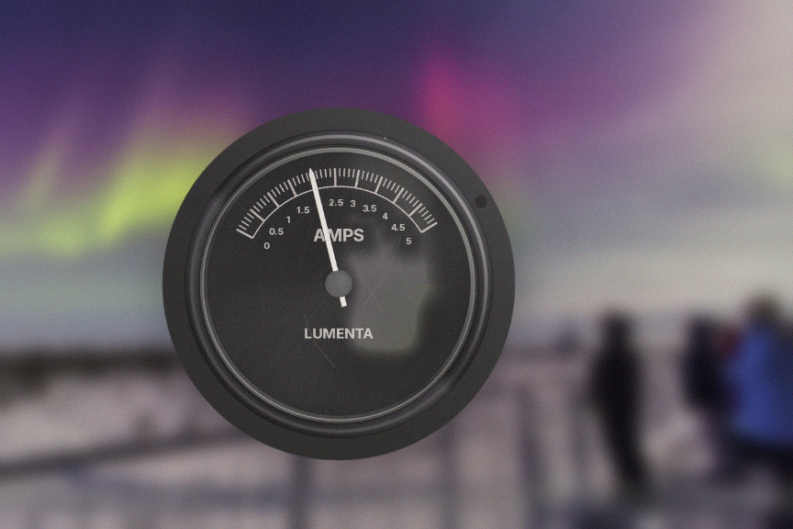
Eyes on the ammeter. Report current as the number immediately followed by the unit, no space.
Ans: 2A
